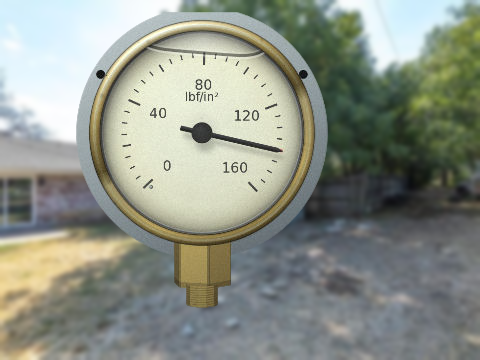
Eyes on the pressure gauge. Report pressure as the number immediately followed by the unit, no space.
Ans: 140psi
